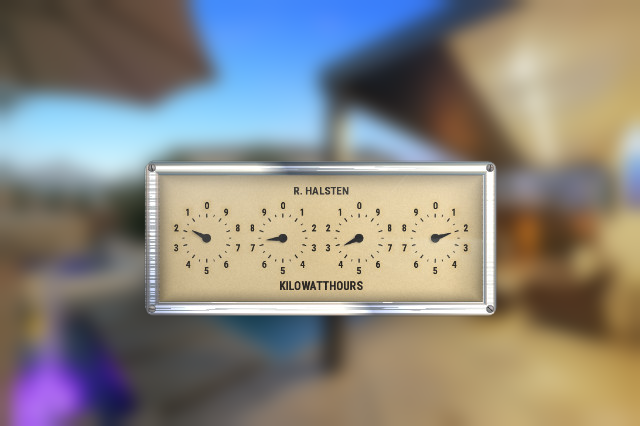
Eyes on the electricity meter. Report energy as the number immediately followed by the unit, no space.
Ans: 1732kWh
